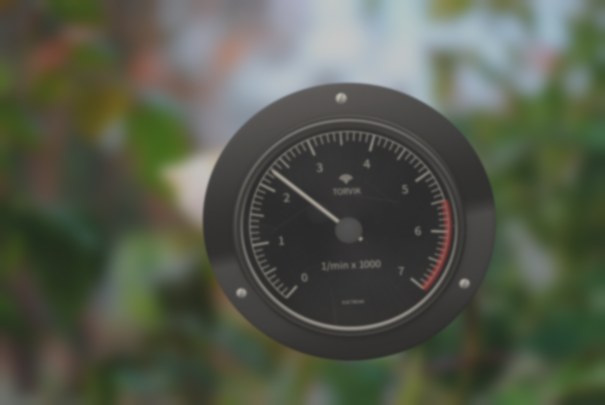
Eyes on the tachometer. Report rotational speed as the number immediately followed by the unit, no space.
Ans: 2300rpm
